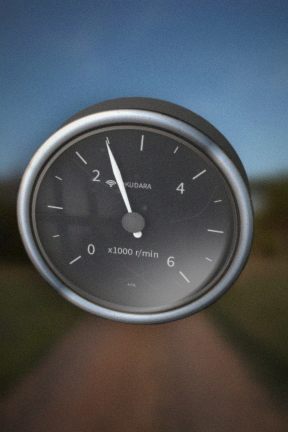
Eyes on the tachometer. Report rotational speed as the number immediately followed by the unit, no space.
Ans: 2500rpm
